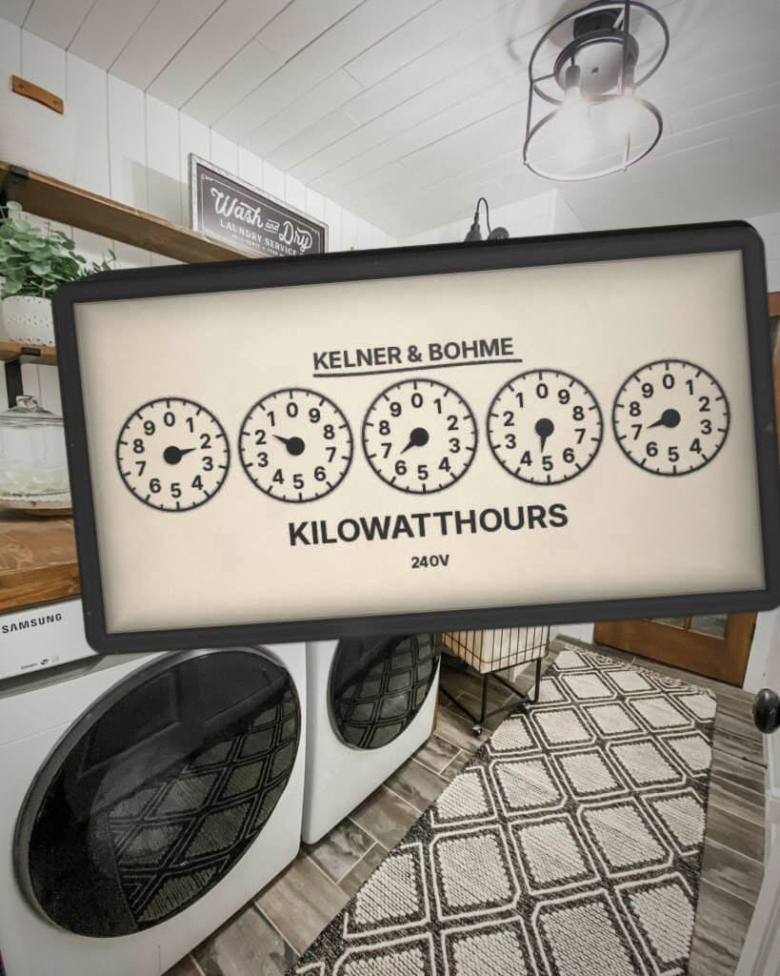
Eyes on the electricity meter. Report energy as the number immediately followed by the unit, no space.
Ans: 21647kWh
